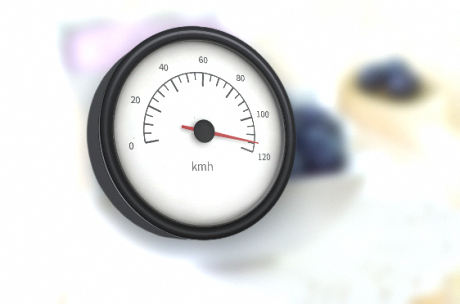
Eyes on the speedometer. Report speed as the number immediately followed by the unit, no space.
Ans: 115km/h
